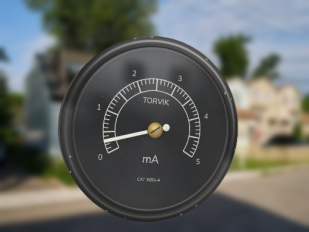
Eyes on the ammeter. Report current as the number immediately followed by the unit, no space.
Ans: 0.3mA
